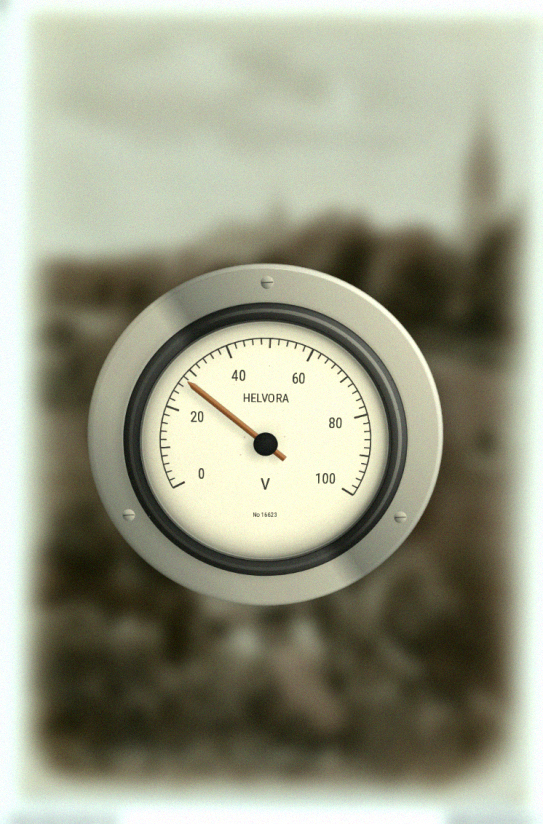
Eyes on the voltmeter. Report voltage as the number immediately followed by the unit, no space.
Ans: 28V
